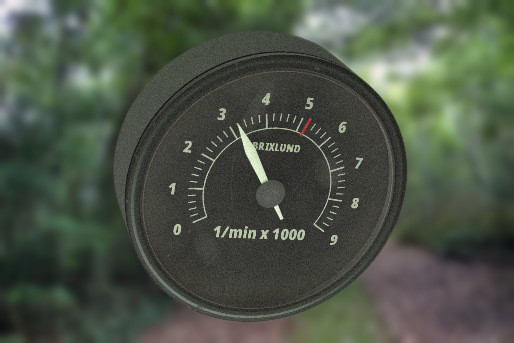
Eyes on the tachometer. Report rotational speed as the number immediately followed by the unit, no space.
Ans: 3200rpm
